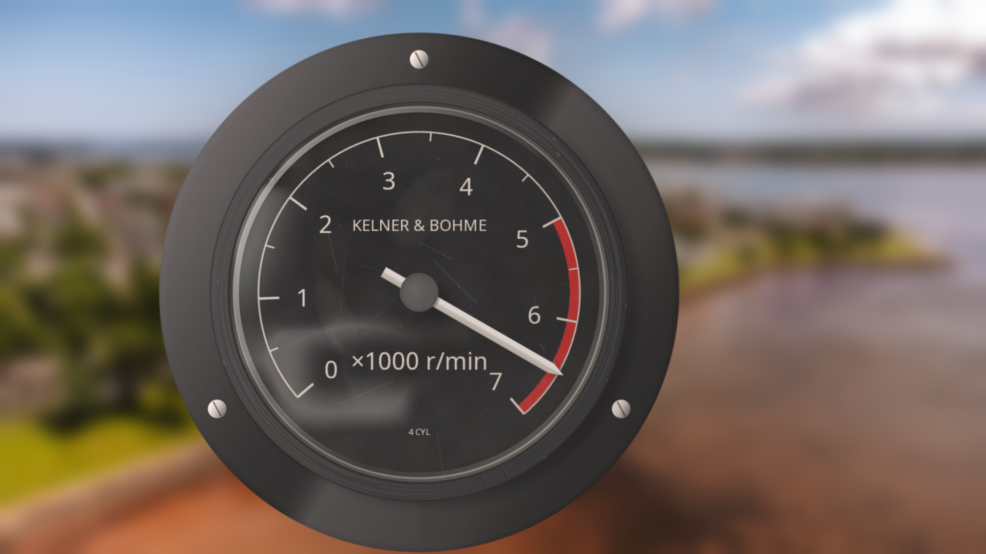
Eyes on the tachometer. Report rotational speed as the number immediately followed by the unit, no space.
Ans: 6500rpm
